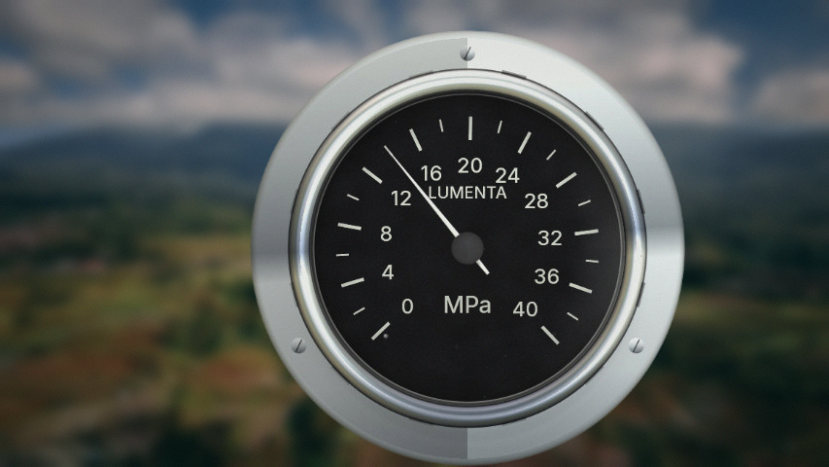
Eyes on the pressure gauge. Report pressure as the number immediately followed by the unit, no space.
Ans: 14MPa
